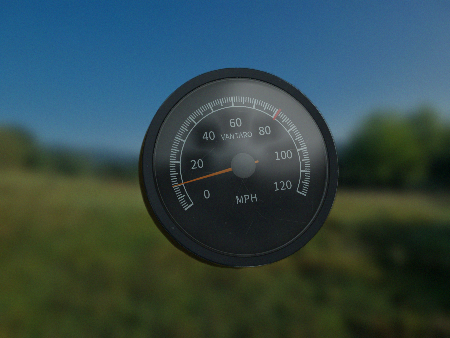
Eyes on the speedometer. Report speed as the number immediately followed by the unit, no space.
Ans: 10mph
